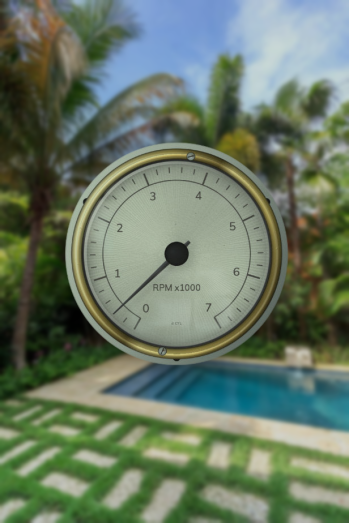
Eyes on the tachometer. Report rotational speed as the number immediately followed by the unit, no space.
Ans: 400rpm
